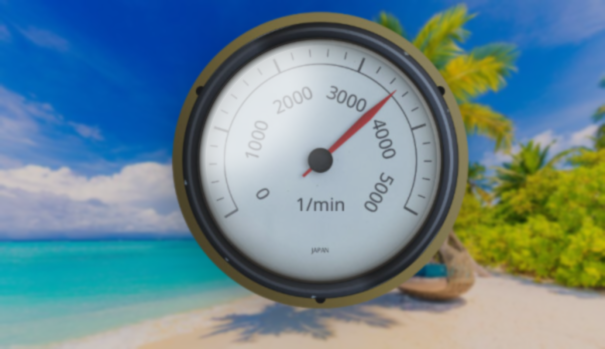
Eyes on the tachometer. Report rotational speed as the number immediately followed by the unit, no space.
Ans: 3500rpm
